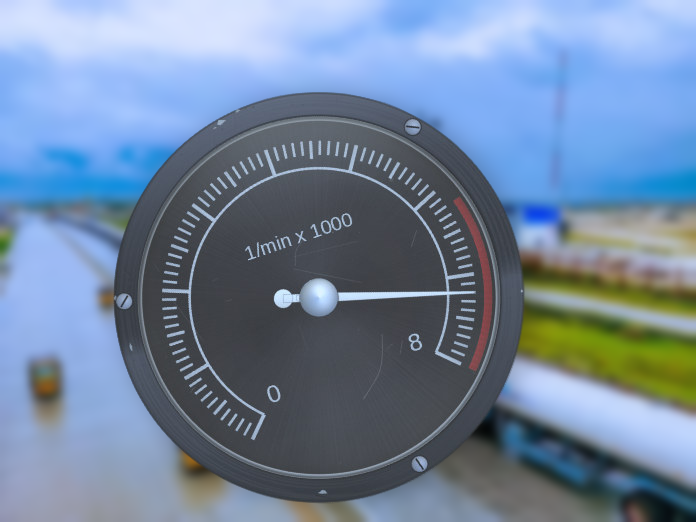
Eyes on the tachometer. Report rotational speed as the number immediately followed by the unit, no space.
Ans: 7200rpm
